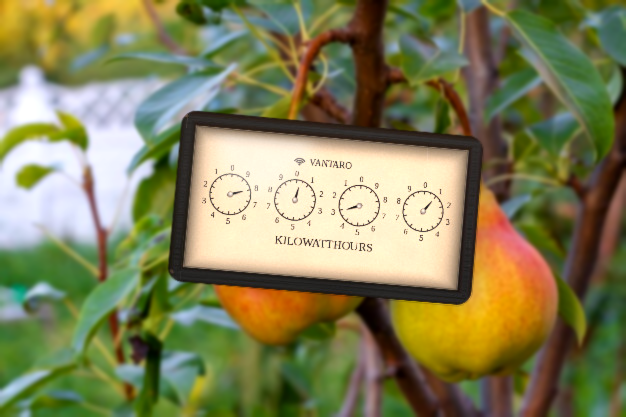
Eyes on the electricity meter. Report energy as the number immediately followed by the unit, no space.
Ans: 8031kWh
